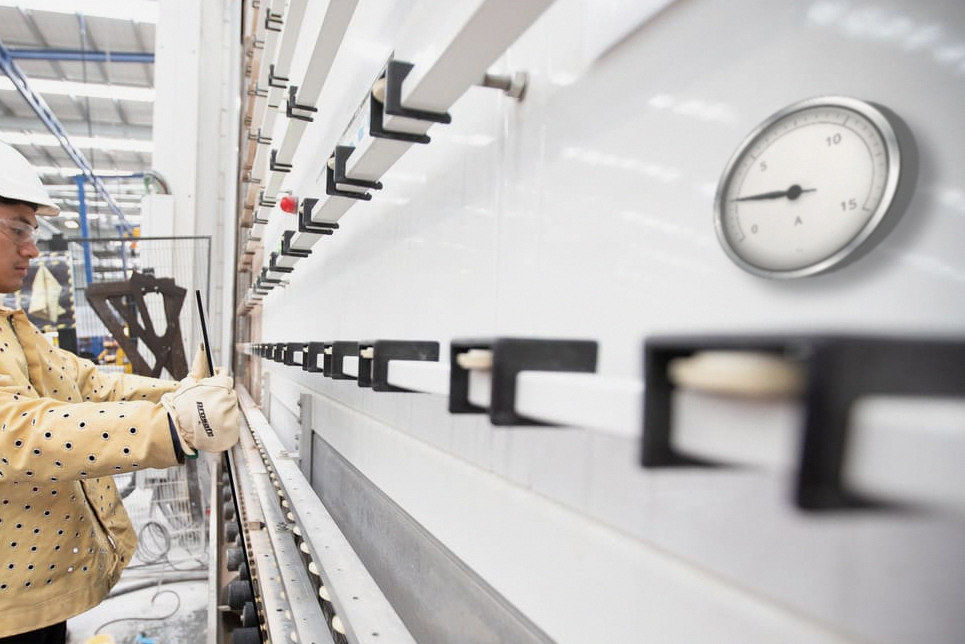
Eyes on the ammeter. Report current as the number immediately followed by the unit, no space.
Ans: 2.5A
